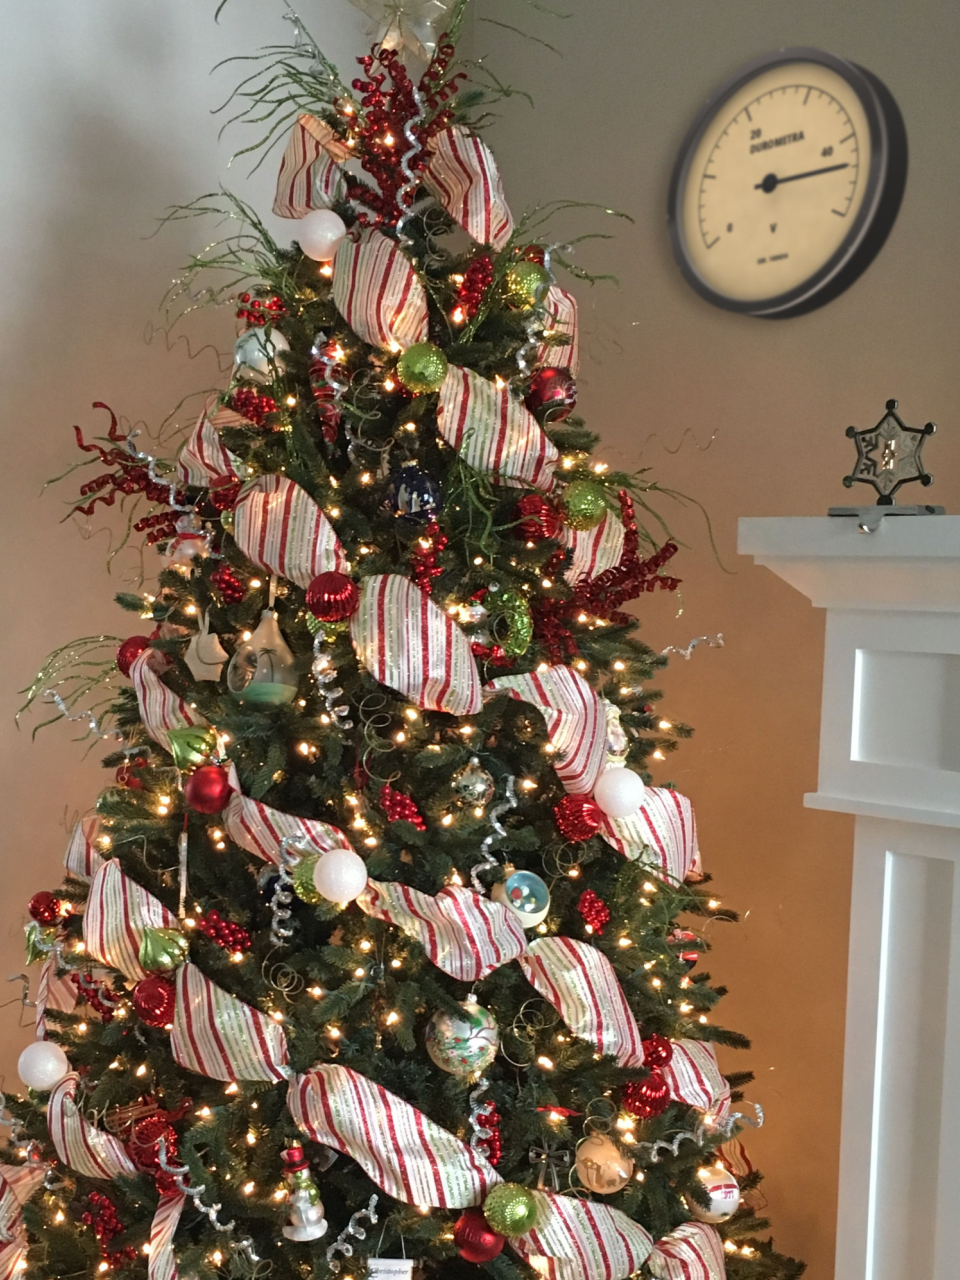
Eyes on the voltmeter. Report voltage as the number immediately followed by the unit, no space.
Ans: 44V
